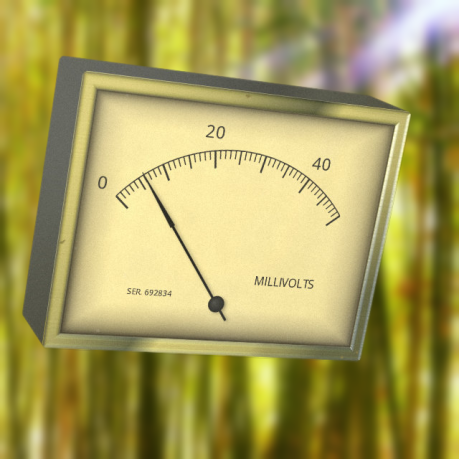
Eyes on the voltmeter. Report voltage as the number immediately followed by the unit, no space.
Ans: 6mV
